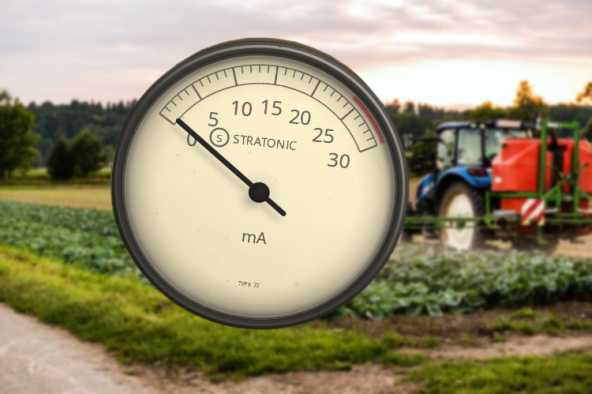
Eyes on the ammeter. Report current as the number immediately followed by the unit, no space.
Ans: 1mA
